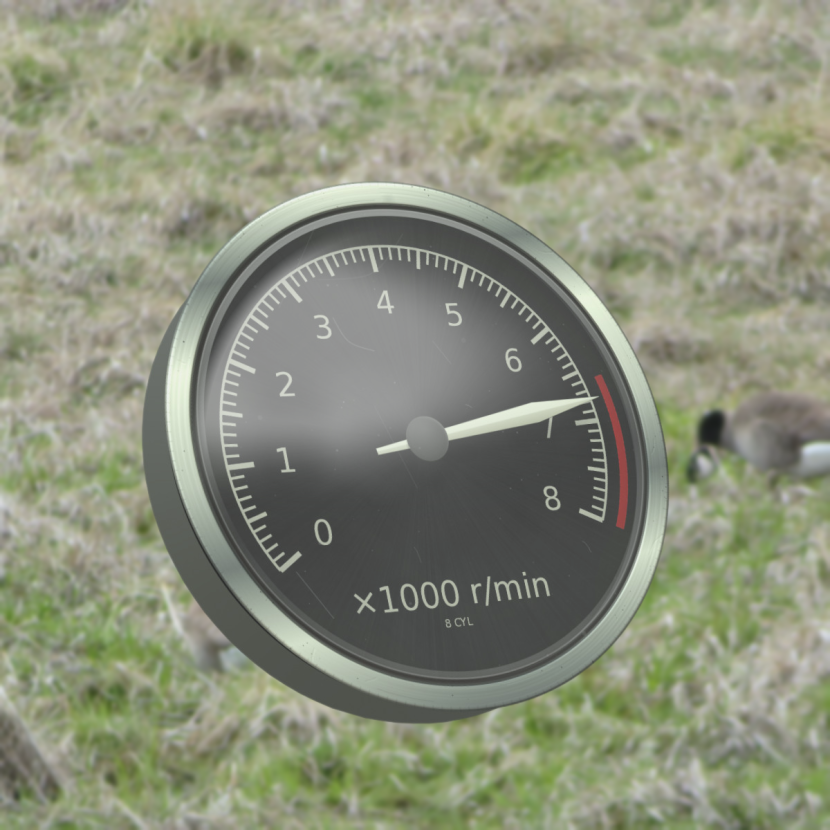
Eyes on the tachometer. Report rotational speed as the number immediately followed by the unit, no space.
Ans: 6800rpm
